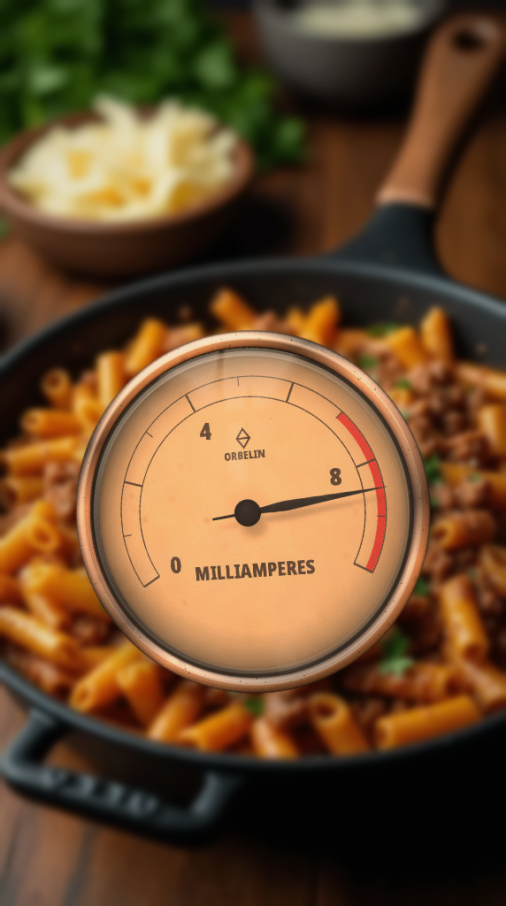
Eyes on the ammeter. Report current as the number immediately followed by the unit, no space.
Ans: 8.5mA
